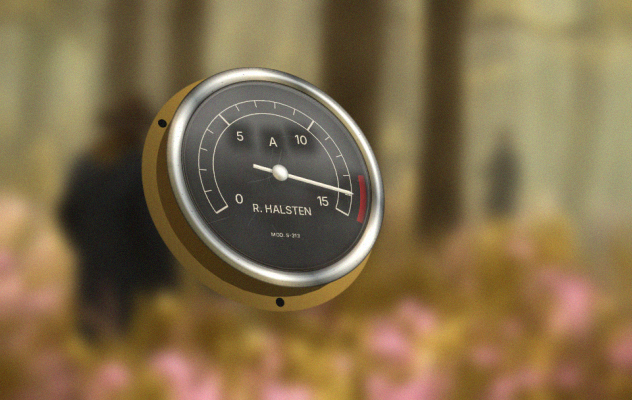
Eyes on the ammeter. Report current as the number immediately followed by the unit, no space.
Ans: 14A
